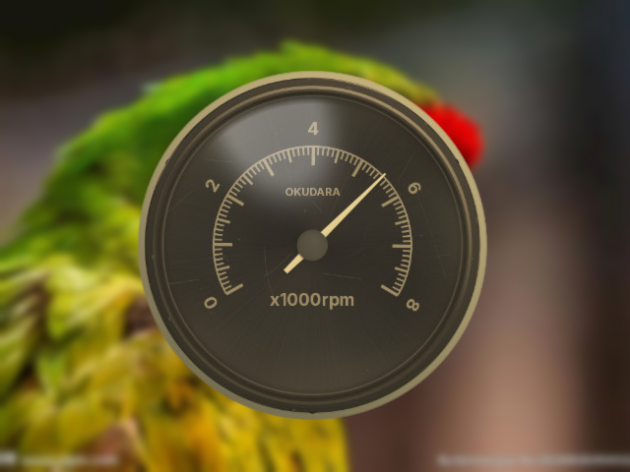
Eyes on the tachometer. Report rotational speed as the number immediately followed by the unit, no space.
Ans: 5500rpm
